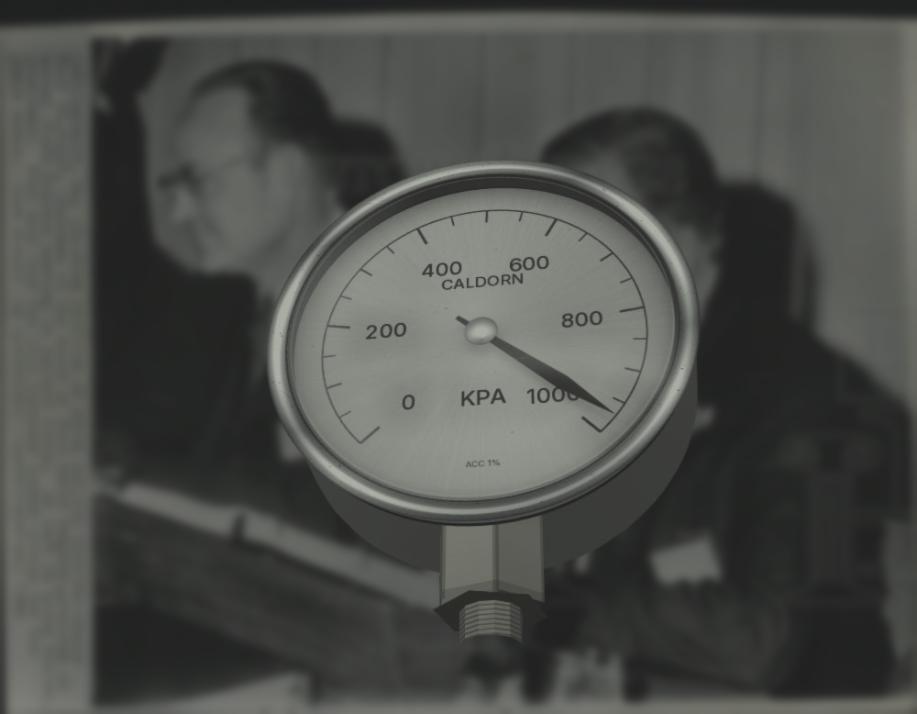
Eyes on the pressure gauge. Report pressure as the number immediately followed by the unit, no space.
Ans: 975kPa
